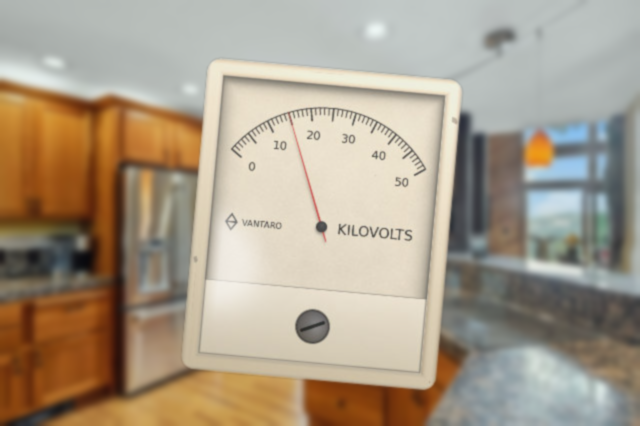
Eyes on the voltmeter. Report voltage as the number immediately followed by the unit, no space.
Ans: 15kV
